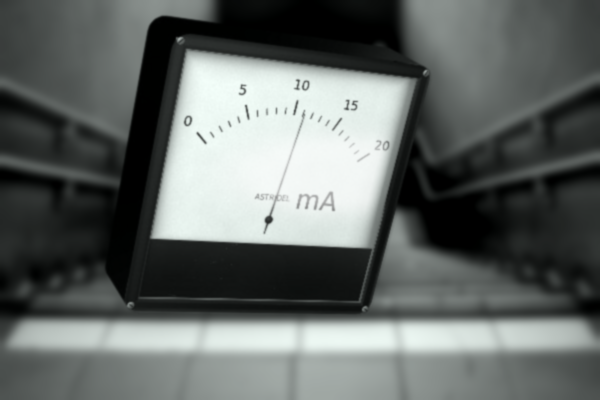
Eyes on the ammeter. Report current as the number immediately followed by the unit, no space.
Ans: 11mA
